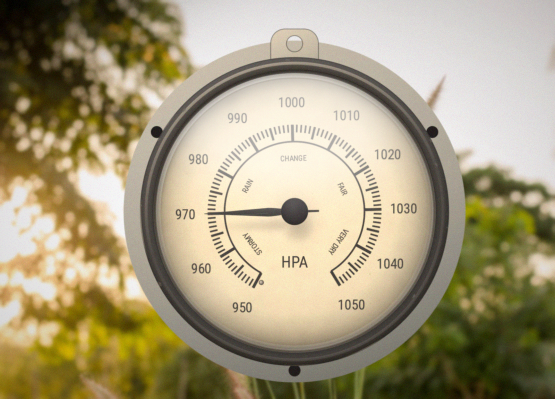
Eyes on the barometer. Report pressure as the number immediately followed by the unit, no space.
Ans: 970hPa
